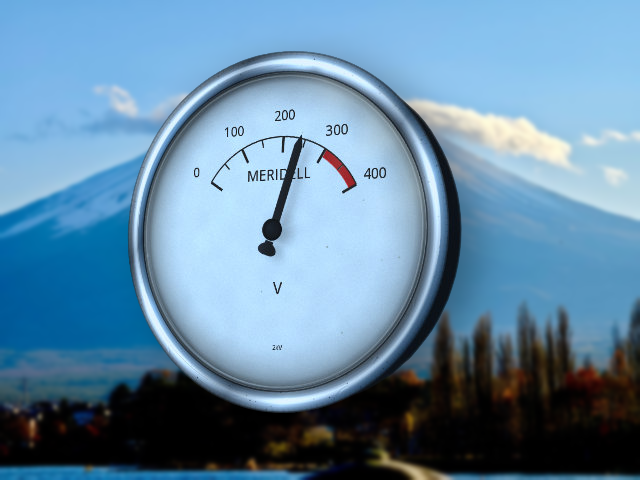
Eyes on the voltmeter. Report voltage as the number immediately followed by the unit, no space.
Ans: 250V
